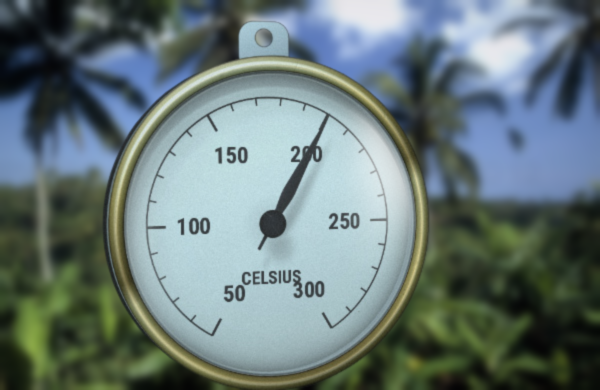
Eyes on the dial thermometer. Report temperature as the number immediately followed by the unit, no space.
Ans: 200°C
